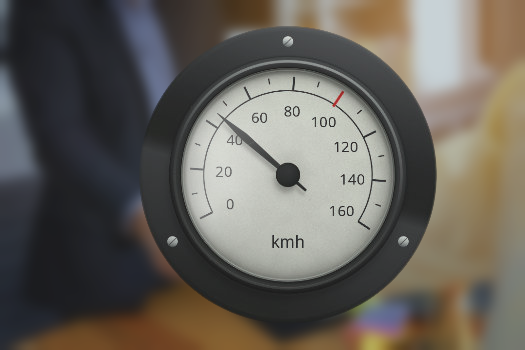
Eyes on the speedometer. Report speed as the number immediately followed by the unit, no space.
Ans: 45km/h
